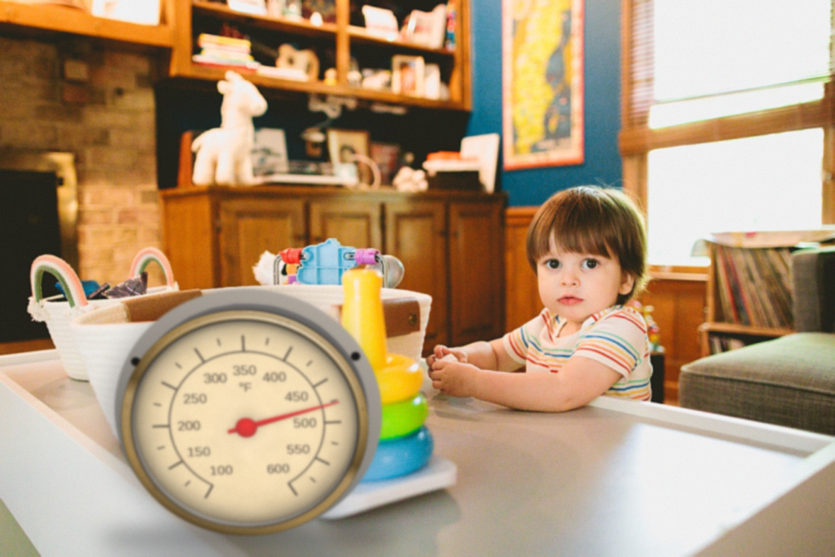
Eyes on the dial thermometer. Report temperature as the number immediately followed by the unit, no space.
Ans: 475°F
